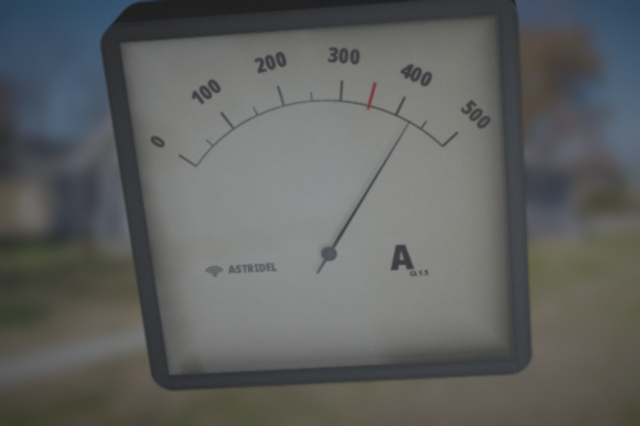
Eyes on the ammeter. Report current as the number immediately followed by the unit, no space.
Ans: 425A
